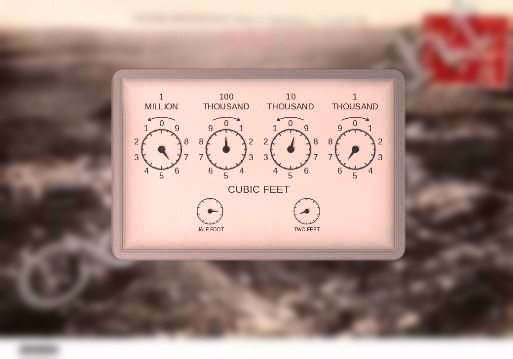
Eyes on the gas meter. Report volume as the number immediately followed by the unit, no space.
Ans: 599600ft³
